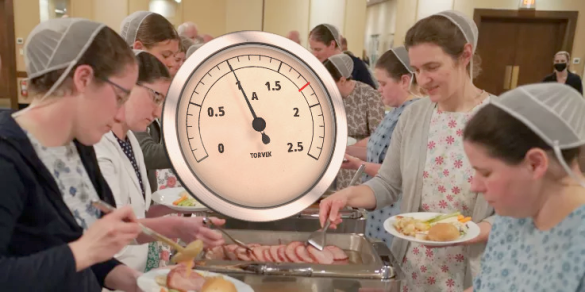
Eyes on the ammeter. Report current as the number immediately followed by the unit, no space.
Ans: 1A
